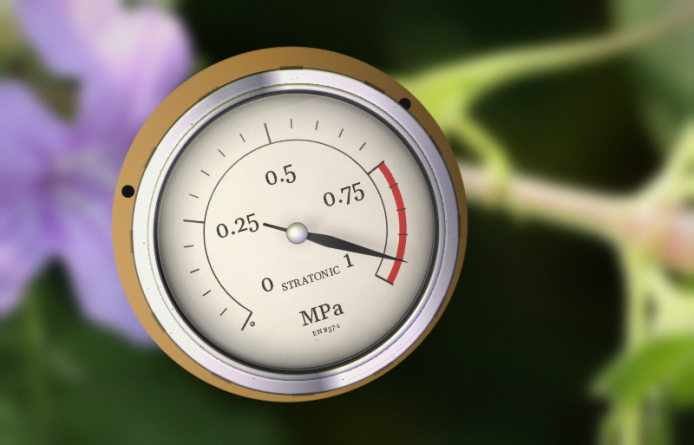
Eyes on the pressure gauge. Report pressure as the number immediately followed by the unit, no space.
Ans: 0.95MPa
